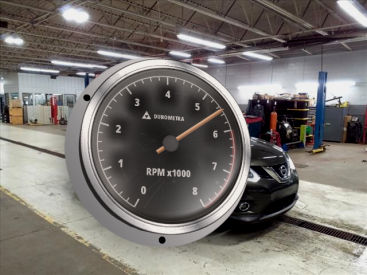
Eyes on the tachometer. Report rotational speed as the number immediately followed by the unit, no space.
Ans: 5500rpm
